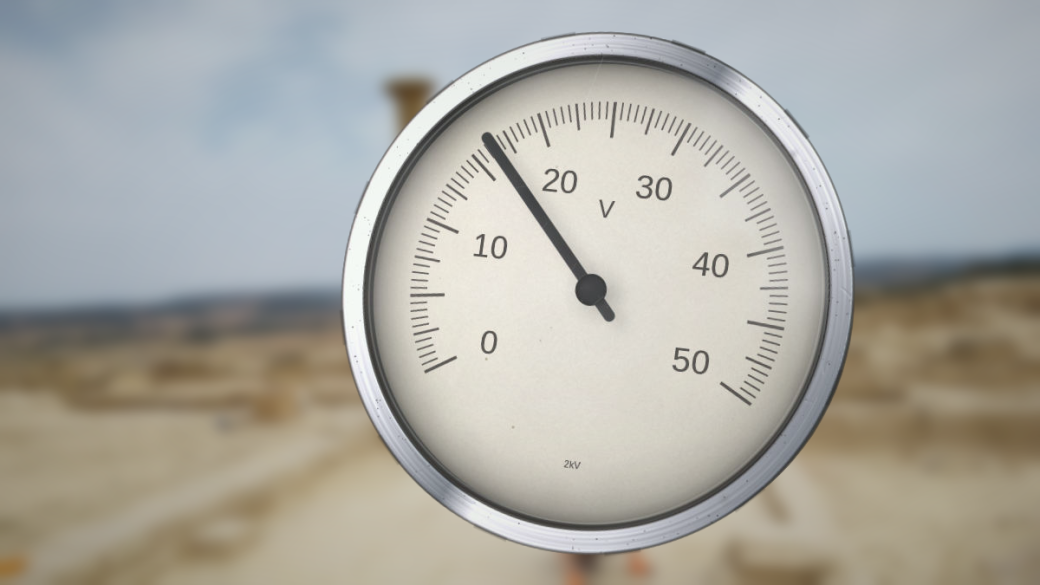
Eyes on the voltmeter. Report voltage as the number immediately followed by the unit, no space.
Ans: 16.5V
